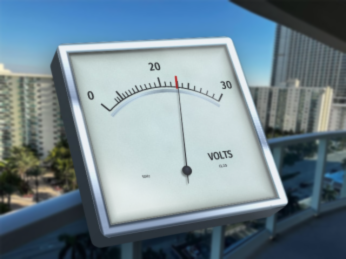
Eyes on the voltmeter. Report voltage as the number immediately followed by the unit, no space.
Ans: 23V
